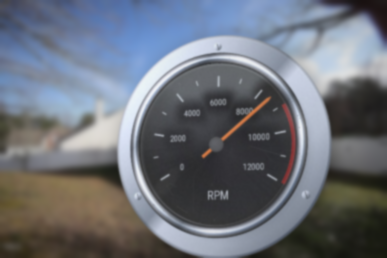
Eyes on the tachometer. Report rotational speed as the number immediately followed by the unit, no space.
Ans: 8500rpm
